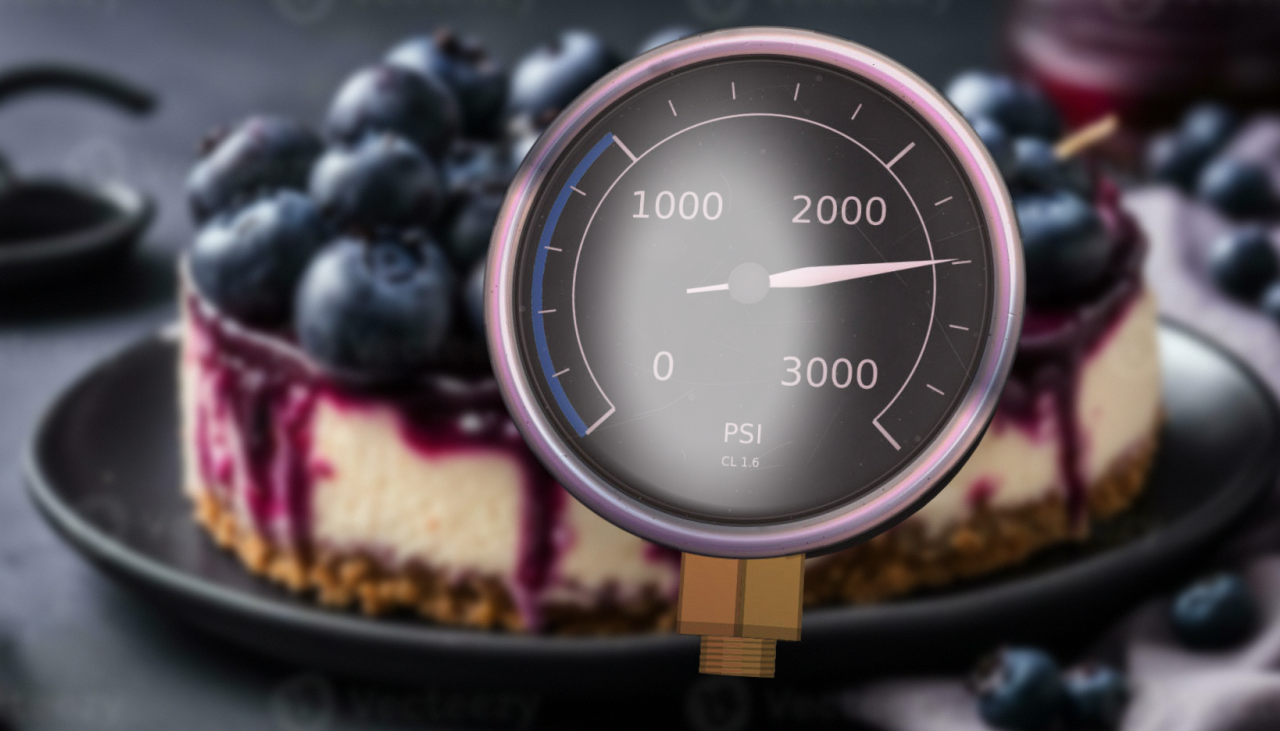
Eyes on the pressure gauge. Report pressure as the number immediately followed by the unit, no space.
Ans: 2400psi
